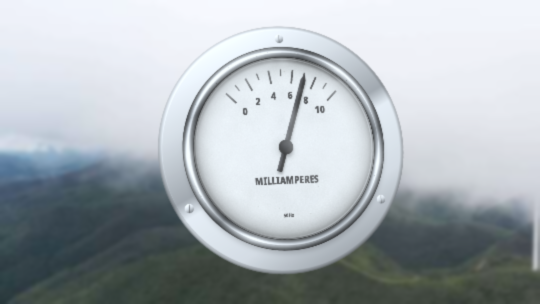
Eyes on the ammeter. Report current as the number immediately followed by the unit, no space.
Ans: 7mA
